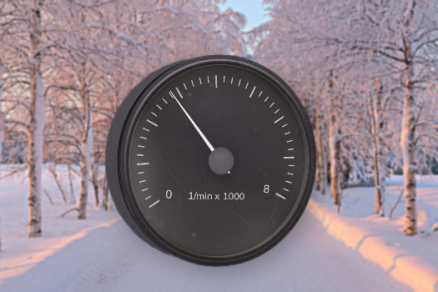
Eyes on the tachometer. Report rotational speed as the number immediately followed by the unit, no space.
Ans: 2800rpm
